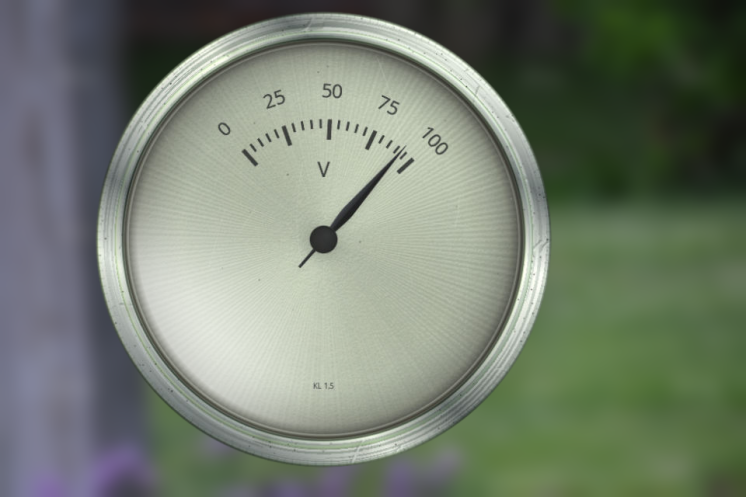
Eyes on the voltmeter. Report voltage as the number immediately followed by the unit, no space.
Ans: 92.5V
